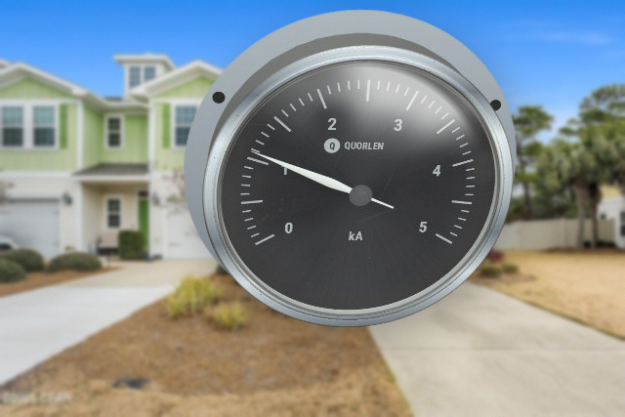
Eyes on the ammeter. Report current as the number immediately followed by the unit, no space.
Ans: 1.1kA
